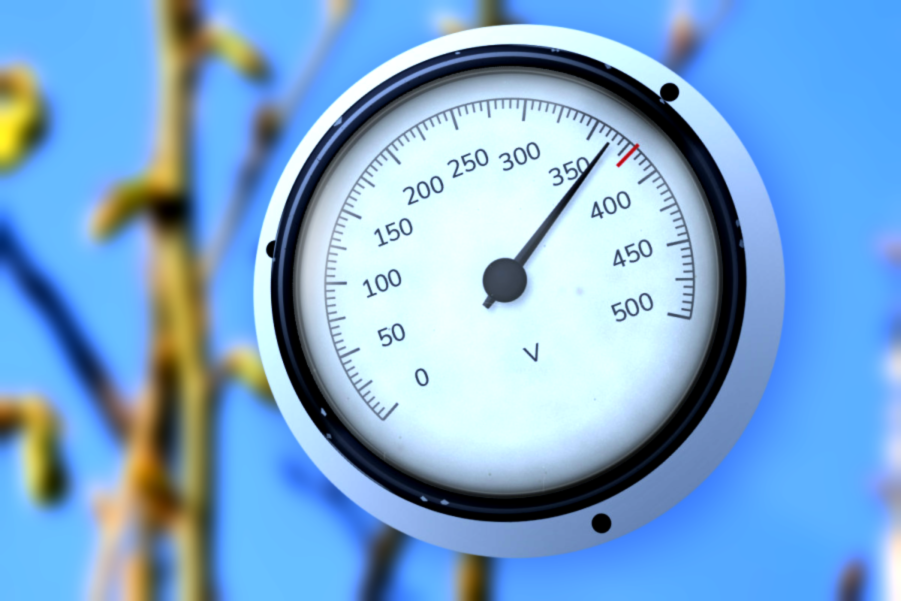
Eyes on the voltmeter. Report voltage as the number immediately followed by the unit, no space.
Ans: 365V
